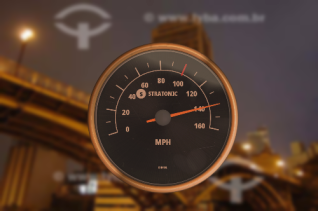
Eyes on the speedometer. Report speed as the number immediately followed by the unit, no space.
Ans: 140mph
